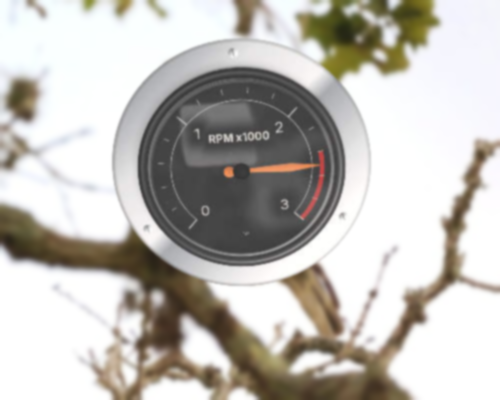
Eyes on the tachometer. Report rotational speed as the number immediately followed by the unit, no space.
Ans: 2500rpm
